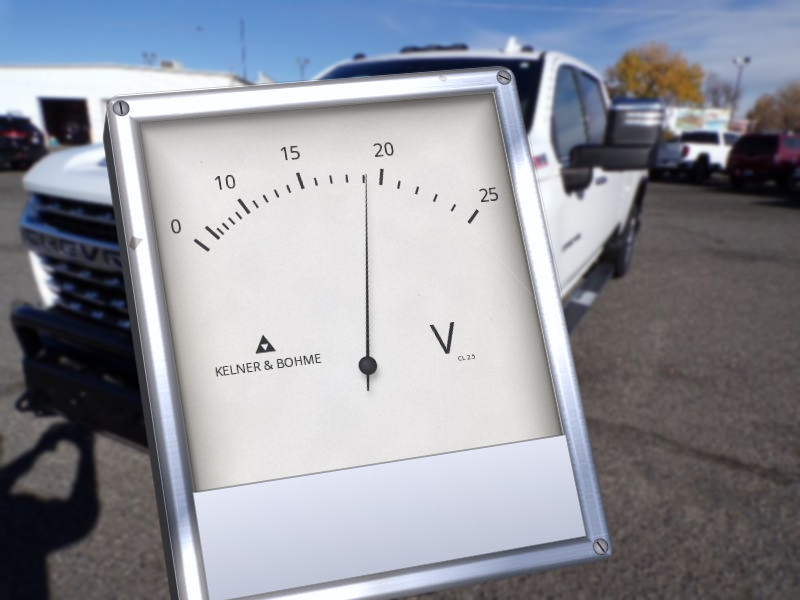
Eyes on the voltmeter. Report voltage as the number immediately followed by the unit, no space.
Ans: 19V
